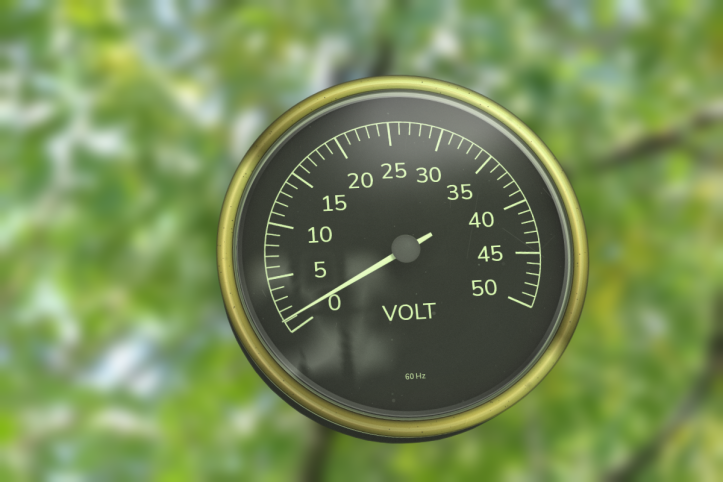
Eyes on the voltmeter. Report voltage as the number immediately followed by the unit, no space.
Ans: 1V
